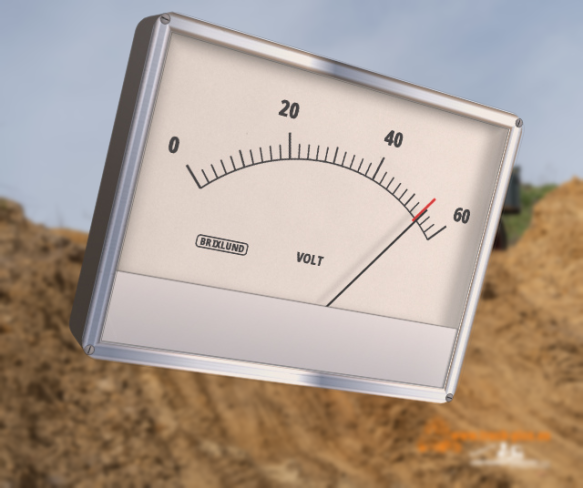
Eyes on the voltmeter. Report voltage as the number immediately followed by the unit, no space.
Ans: 54V
